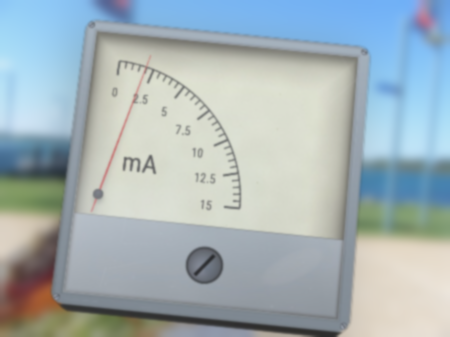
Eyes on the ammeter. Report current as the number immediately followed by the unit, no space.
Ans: 2mA
